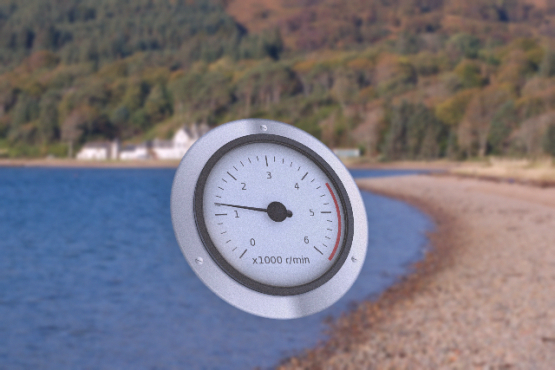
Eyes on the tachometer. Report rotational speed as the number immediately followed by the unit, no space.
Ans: 1200rpm
